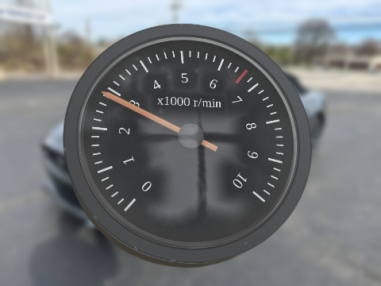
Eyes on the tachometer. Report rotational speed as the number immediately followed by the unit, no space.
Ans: 2800rpm
